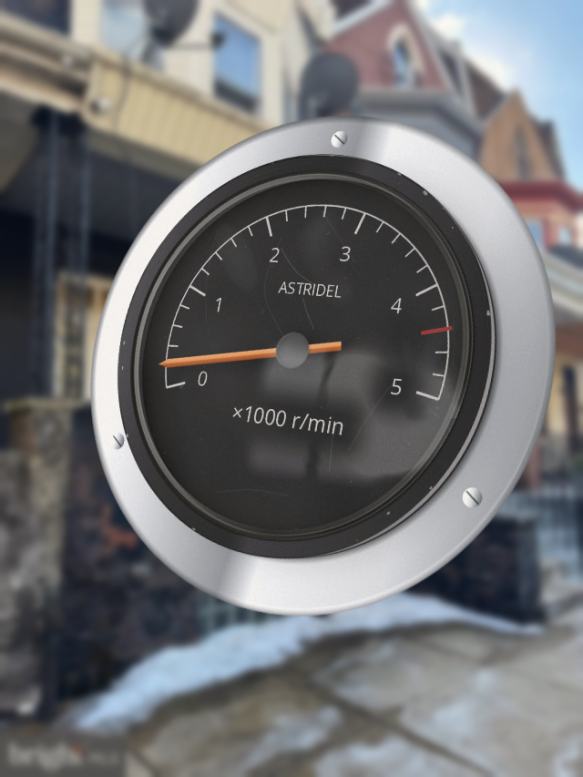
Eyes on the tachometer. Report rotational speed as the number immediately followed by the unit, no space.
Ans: 200rpm
